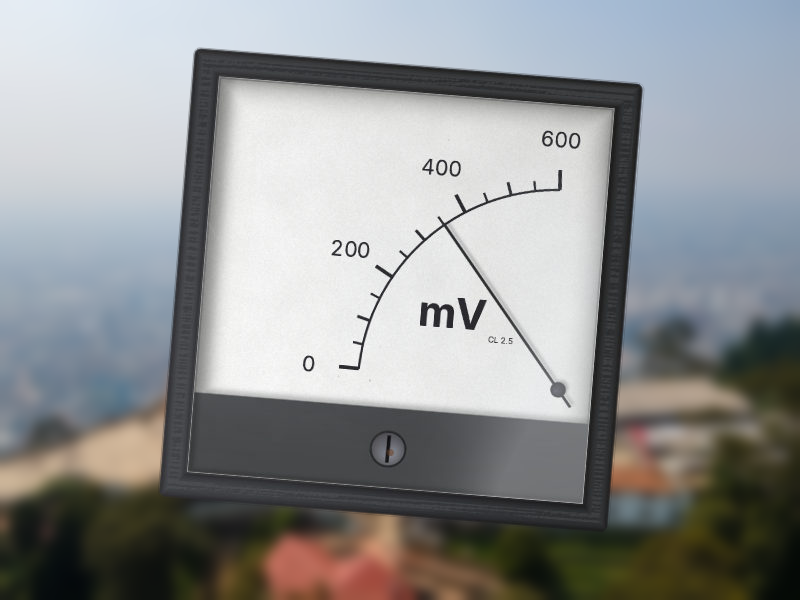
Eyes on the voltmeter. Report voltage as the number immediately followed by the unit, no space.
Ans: 350mV
